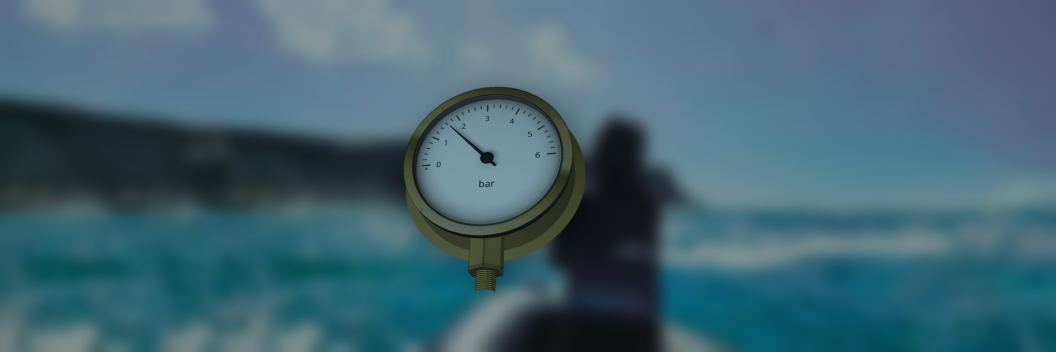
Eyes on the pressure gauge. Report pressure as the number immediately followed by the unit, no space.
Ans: 1.6bar
